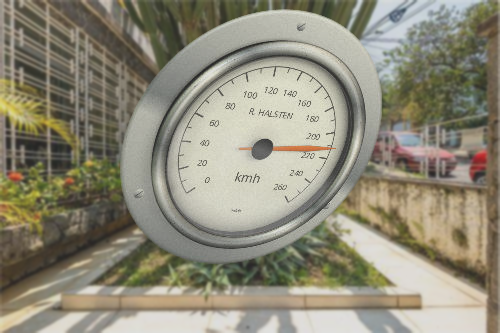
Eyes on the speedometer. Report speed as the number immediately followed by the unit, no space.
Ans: 210km/h
